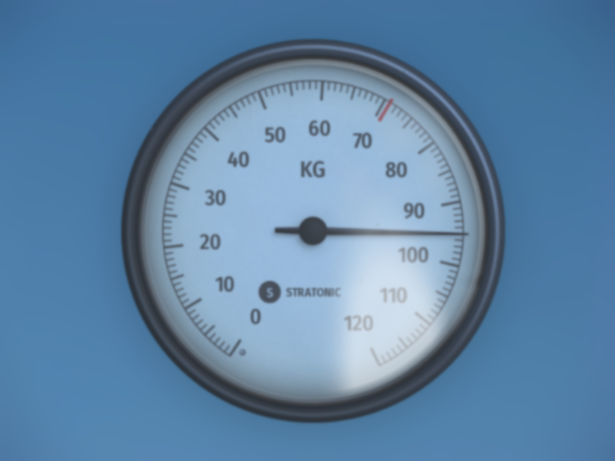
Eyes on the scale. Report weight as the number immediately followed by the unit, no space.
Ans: 95kg
